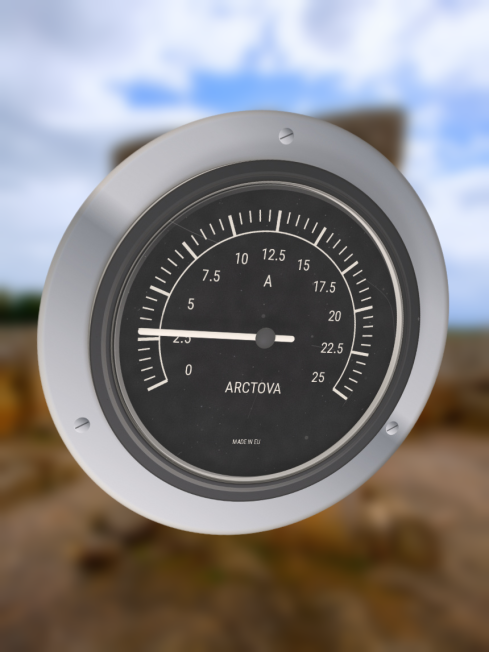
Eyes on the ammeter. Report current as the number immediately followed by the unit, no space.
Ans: 3A
